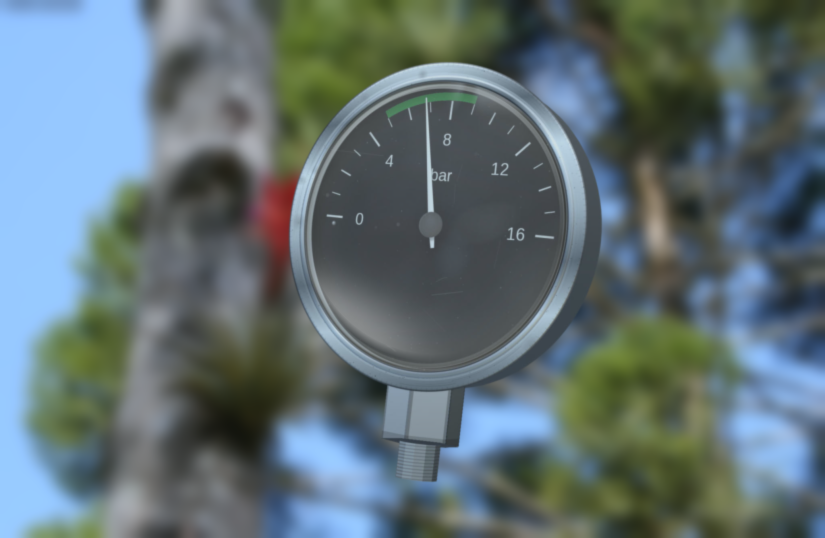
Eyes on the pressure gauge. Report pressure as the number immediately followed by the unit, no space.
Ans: 7bar
